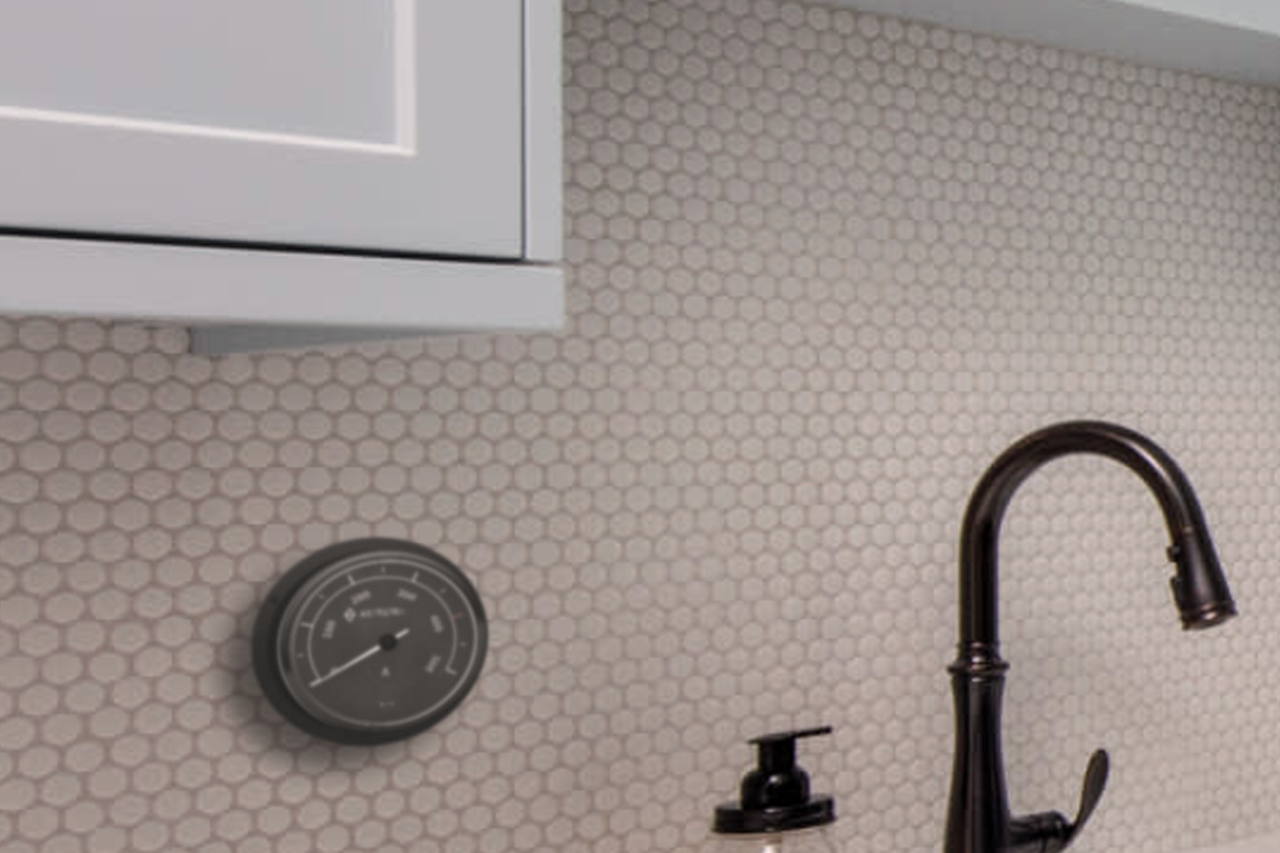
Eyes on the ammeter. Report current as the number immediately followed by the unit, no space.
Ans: 0A
